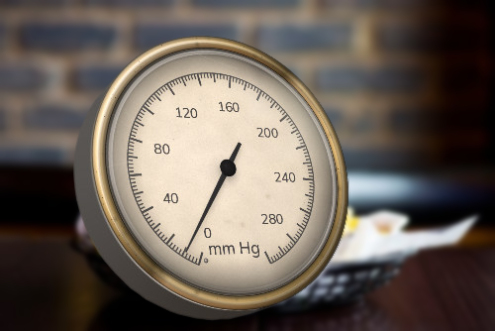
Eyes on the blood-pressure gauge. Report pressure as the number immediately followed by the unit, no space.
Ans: 10mmHg
